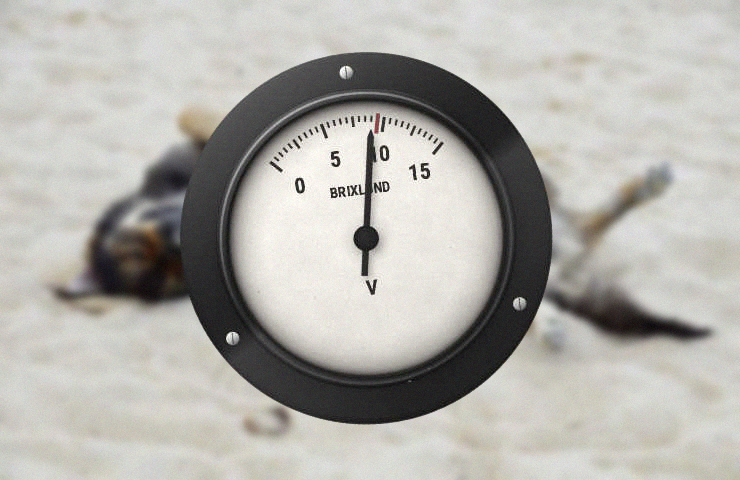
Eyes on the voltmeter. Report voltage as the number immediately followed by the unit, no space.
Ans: 9V
